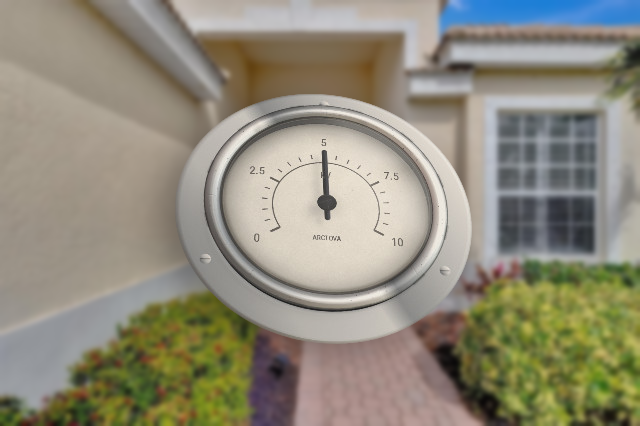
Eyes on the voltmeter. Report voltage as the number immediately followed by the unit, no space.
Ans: 5kV
